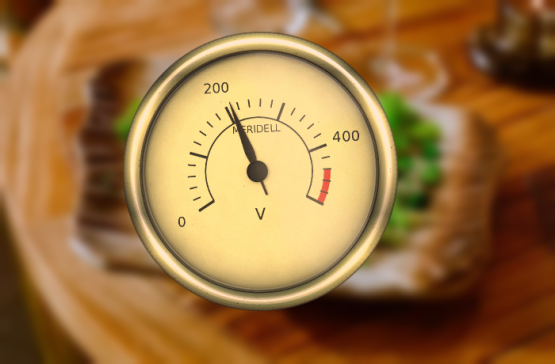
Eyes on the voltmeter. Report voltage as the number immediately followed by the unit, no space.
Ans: 210V
